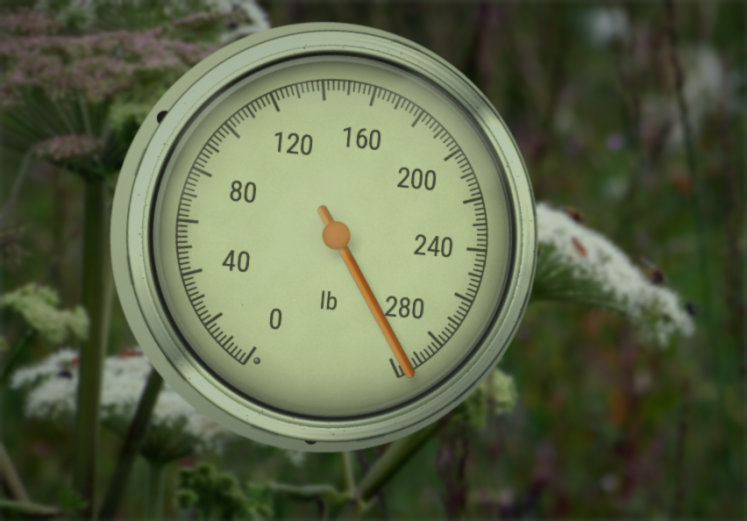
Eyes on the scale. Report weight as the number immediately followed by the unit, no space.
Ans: 296lb
